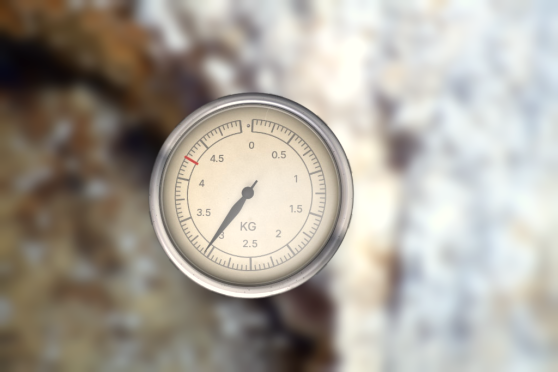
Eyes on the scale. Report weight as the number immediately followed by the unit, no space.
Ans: 3.05kg
